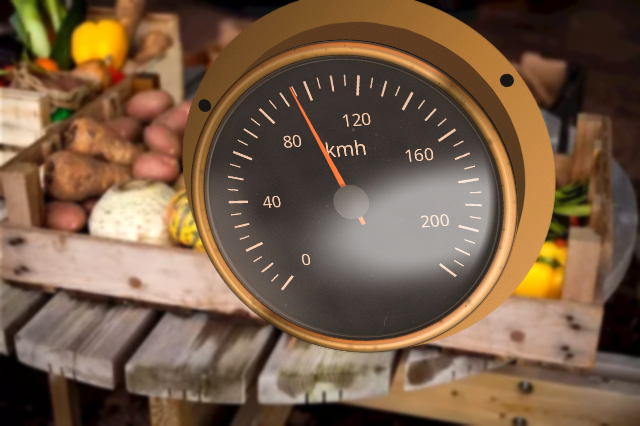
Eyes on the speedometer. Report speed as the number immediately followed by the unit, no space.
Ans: 95km/h
